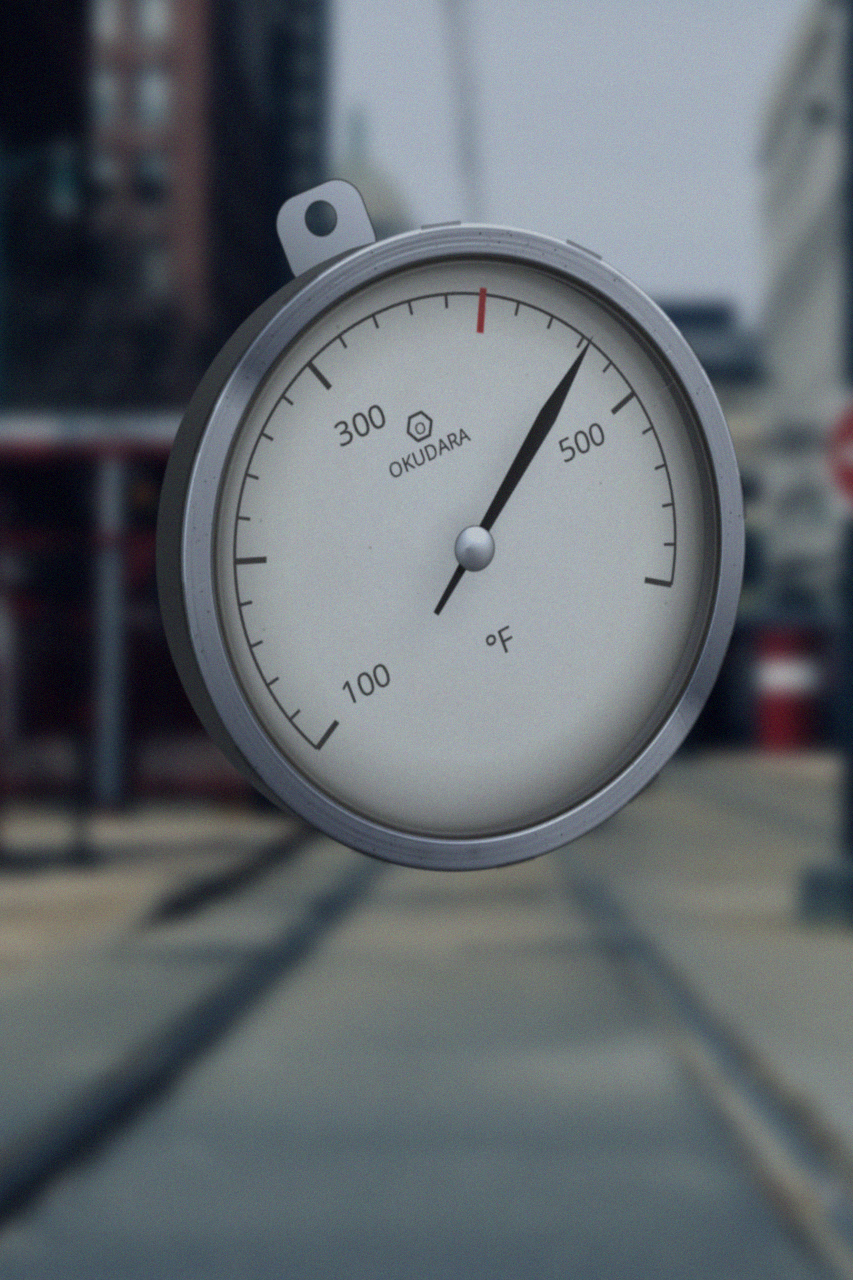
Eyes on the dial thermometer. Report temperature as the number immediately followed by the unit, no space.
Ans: 460°F
